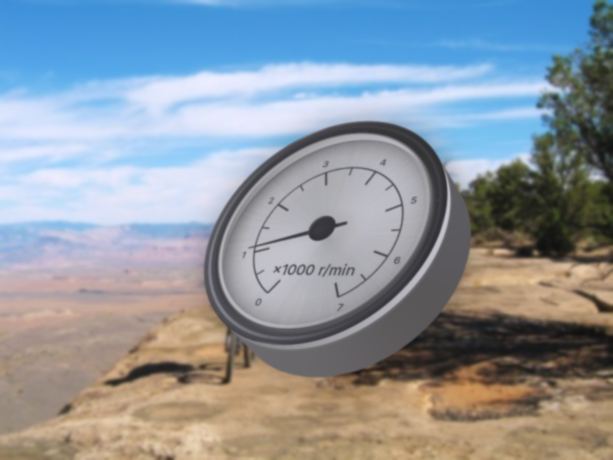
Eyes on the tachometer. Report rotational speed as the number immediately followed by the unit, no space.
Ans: 1000rpm
